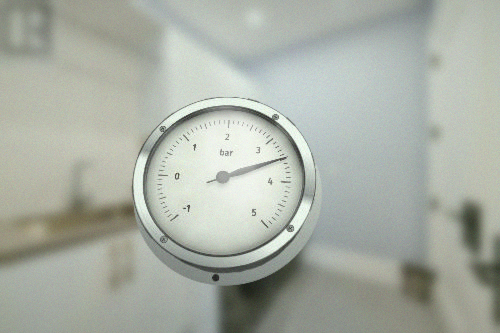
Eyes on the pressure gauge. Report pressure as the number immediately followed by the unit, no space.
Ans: 3.5bar
